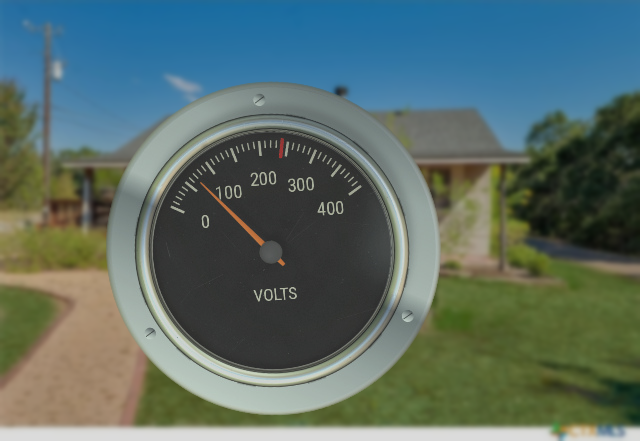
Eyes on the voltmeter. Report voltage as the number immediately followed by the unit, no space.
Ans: 70V
